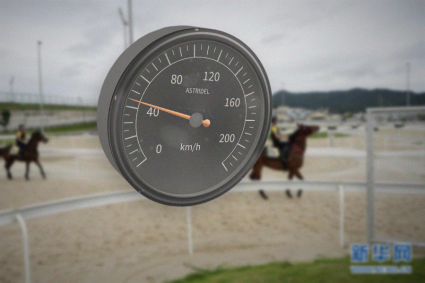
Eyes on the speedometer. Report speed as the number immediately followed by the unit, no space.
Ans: 45km/h
